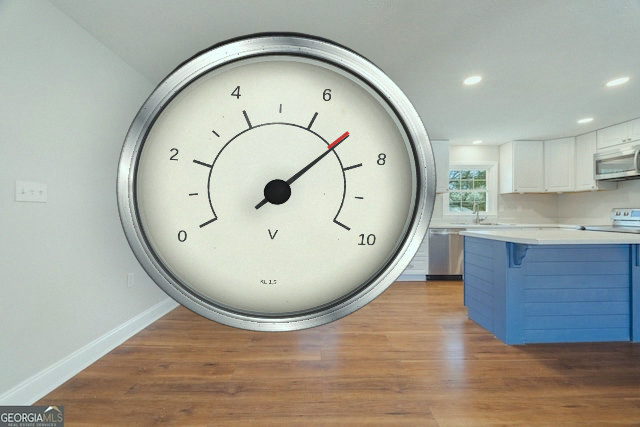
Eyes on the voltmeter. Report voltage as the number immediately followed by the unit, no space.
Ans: 7V
